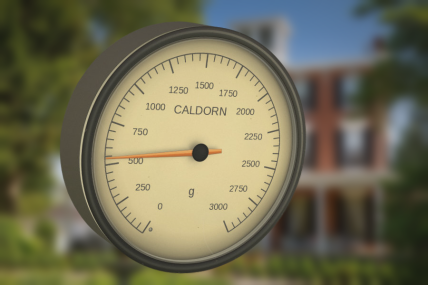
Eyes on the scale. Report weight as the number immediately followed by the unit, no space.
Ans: 550g
